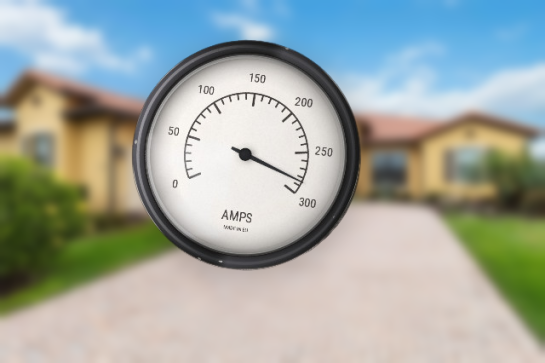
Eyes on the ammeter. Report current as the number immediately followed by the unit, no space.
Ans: 285A
